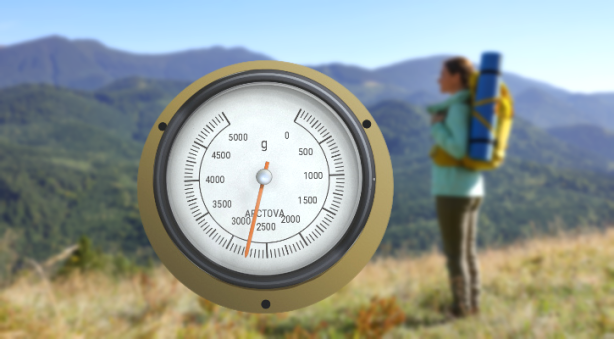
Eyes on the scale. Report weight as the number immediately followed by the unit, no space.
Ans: 2750g
